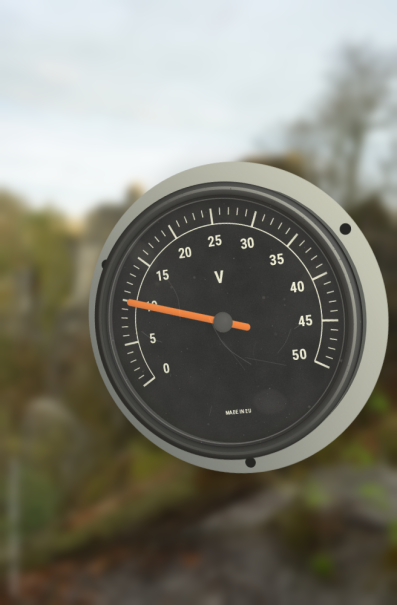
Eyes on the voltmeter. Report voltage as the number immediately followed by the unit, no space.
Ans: 10V
